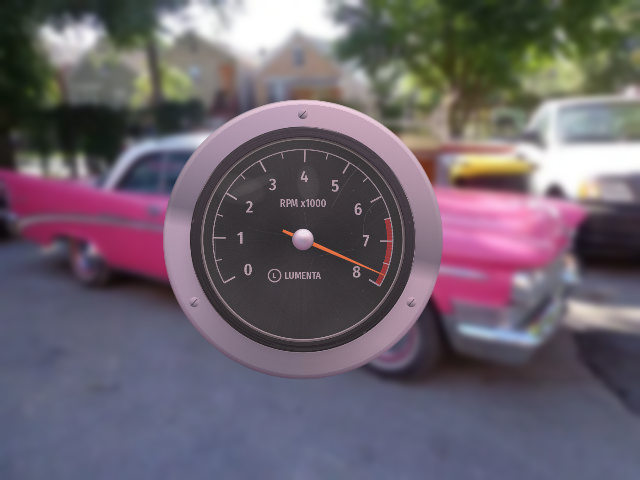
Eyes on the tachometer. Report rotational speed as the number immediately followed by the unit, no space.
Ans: 7750rpm
